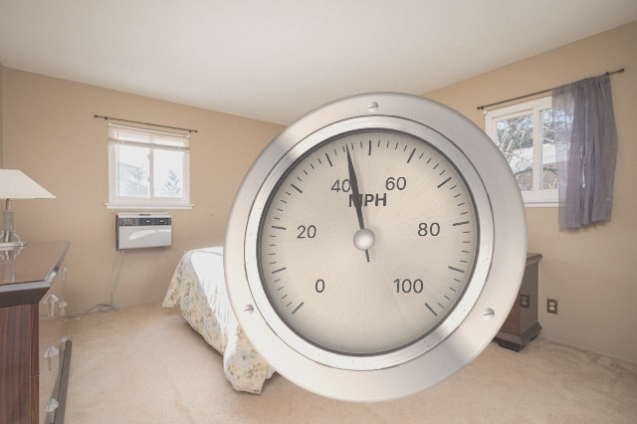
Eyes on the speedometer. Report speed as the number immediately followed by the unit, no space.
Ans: 45mph
